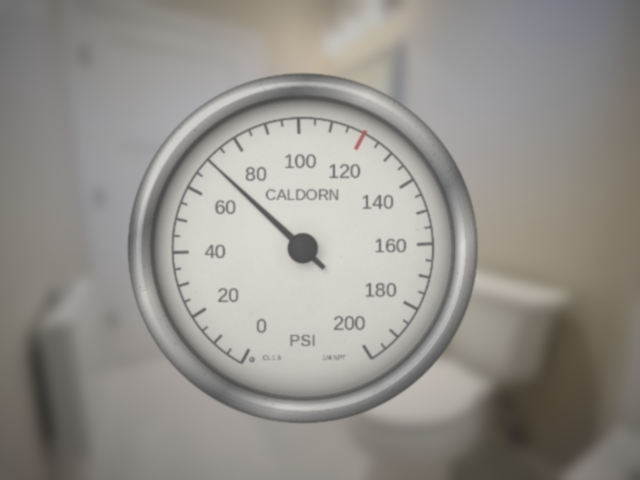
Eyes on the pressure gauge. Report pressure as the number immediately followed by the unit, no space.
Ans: 70psi
